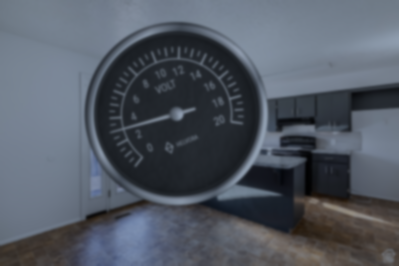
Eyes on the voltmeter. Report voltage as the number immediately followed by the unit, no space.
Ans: 3V
